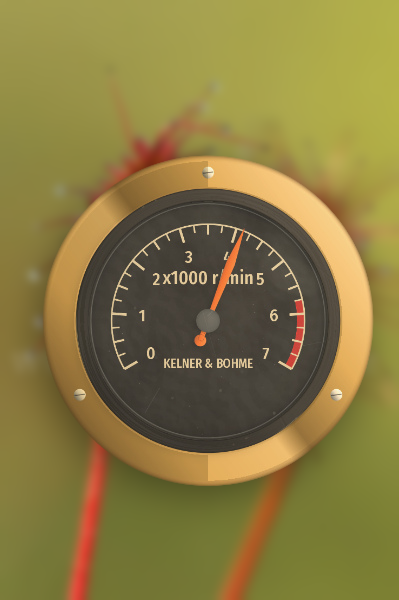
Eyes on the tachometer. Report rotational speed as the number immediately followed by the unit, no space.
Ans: 4125rpm
